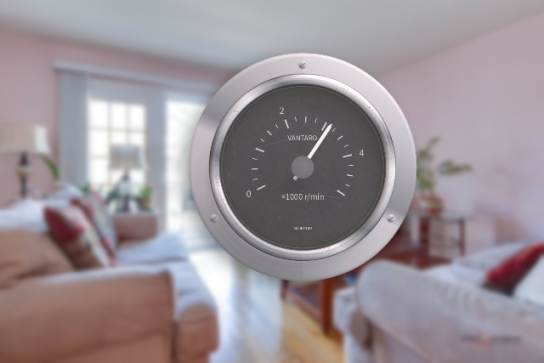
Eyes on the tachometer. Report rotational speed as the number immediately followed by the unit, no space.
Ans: 3125rpm
